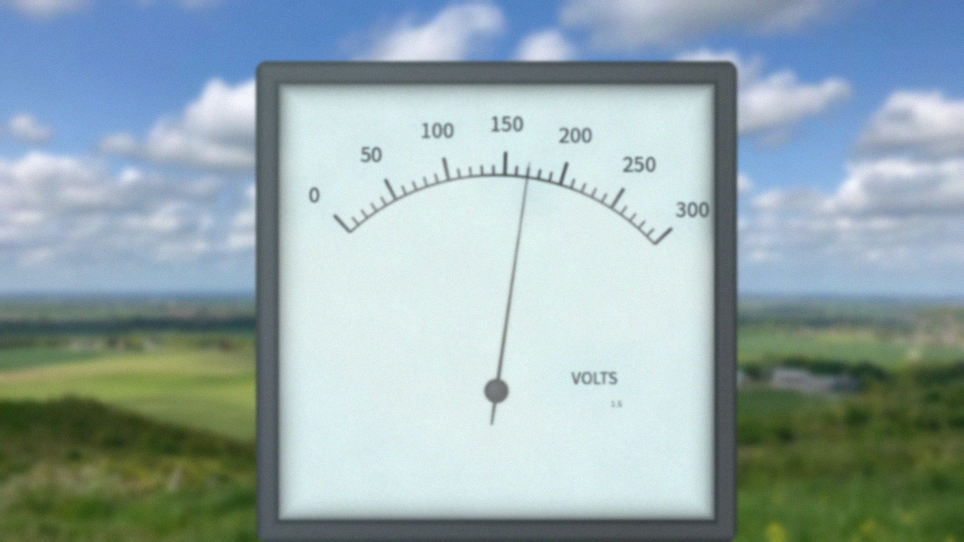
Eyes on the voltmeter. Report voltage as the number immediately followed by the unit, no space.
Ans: 170V
